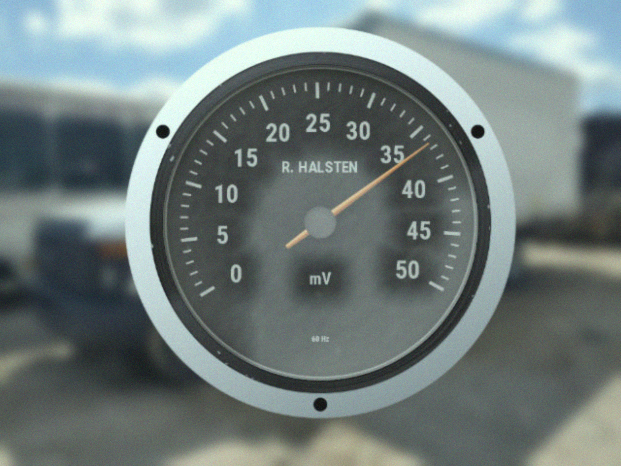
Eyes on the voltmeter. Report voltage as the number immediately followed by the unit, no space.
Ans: 36.5mV
